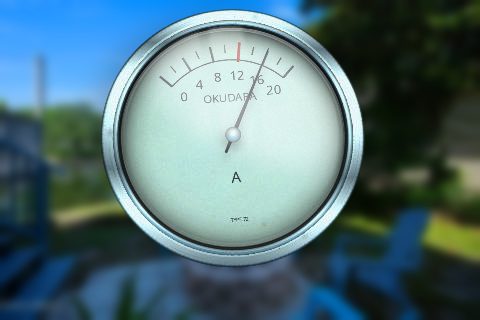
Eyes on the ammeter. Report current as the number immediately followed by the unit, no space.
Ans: 16A
